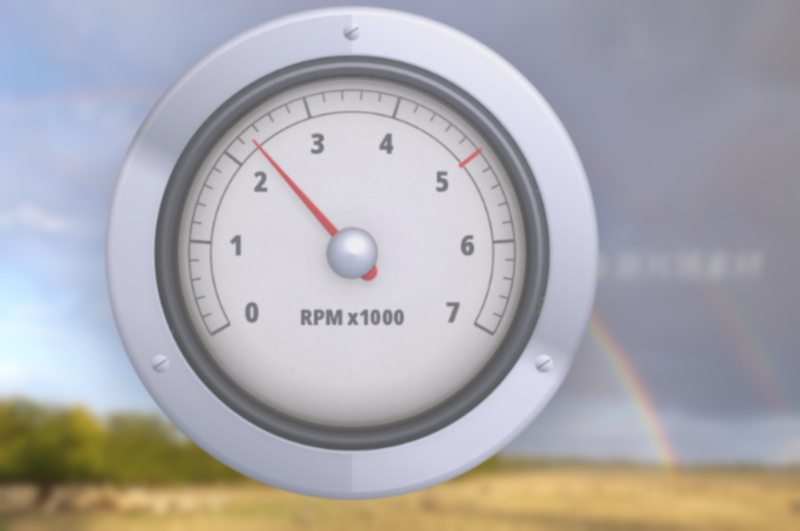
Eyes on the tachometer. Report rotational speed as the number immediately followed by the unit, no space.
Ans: 2300rpm
